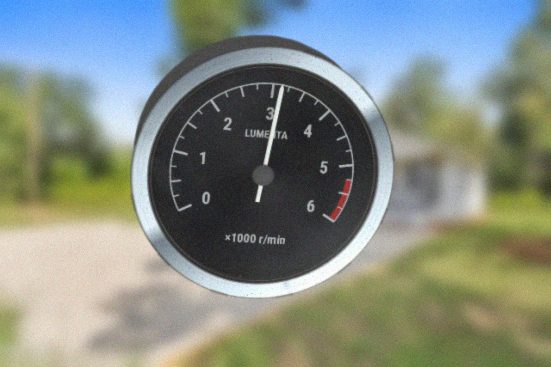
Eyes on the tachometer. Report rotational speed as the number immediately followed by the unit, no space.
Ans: 3125rpm
